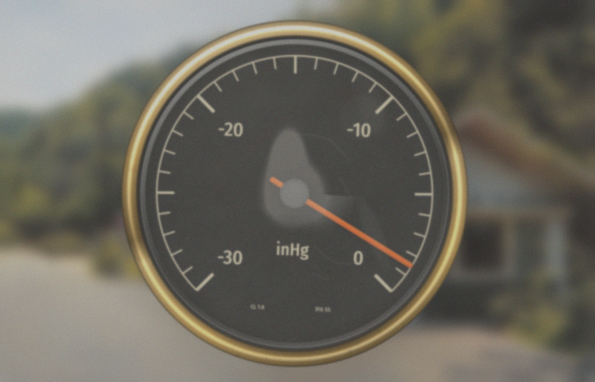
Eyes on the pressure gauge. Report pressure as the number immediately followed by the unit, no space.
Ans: -1.5inHg
